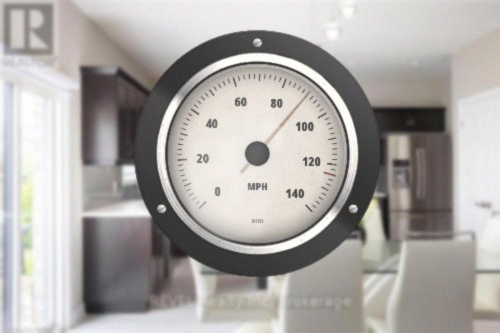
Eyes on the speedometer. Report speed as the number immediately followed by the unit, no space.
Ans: 90mph
